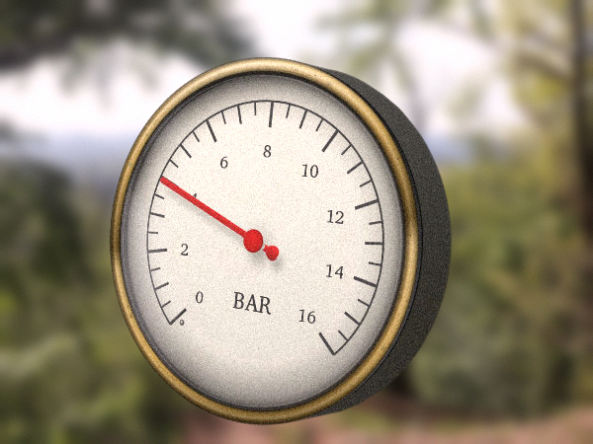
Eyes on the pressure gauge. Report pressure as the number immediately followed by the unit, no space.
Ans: 4bar
